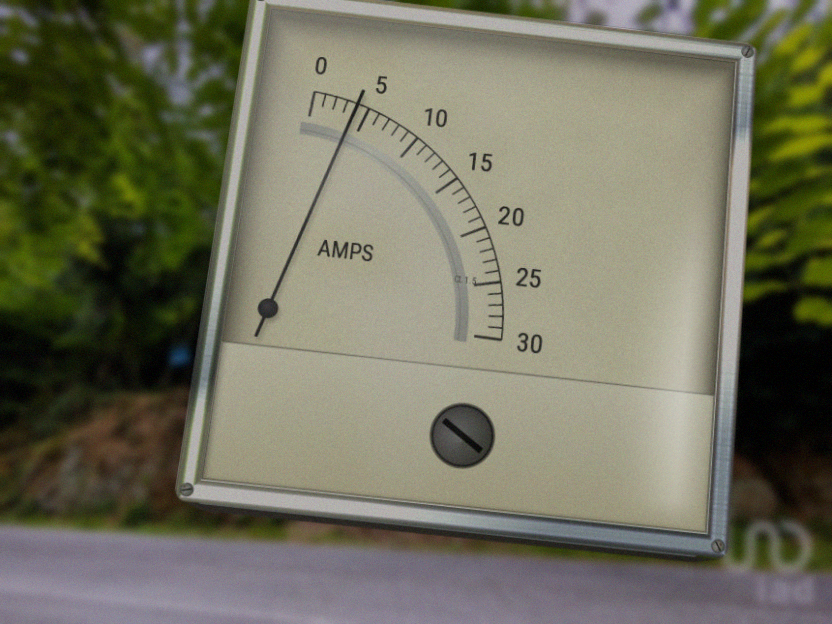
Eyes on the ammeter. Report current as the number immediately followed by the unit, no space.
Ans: 4A
